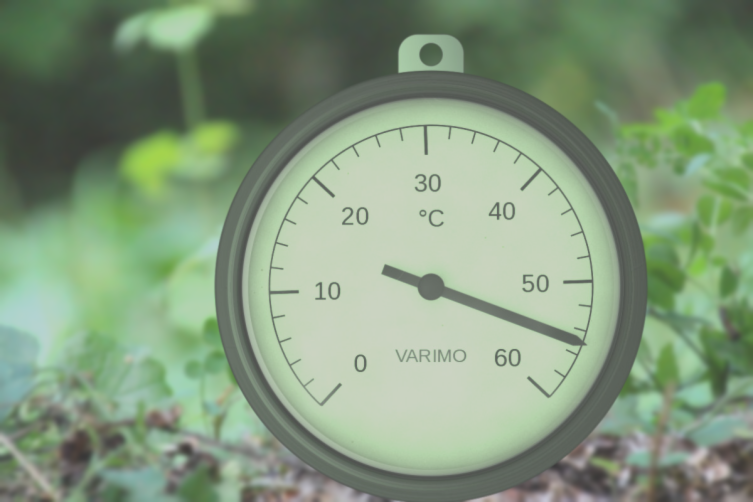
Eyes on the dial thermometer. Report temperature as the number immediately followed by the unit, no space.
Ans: 55°C
